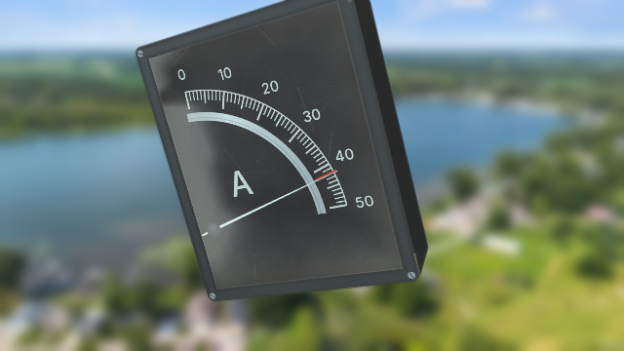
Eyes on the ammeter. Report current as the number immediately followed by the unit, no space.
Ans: 42A
